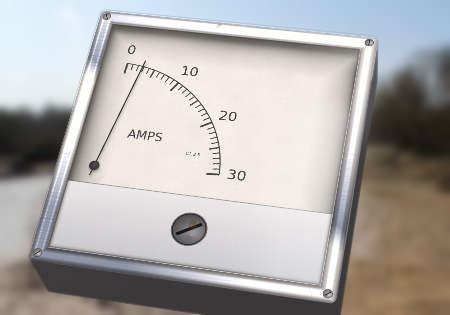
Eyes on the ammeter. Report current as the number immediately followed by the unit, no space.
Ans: 3A
